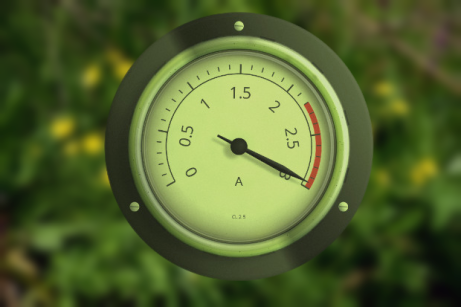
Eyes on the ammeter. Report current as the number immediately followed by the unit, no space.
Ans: 2.95A
